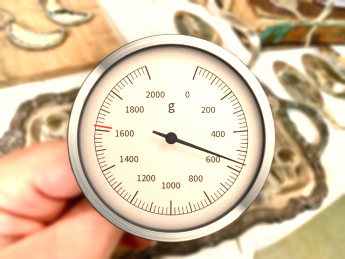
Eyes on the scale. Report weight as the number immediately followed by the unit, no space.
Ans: 560g
